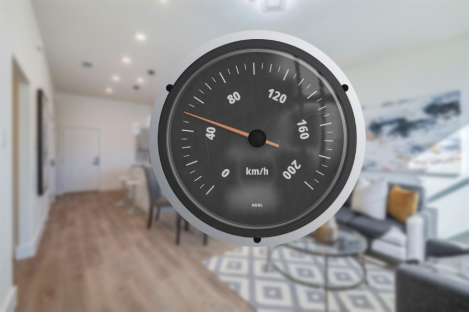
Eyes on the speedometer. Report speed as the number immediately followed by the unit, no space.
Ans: 50km/h
